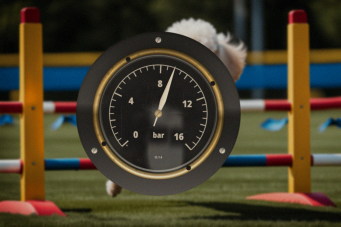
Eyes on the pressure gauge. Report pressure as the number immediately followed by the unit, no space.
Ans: 9bar
